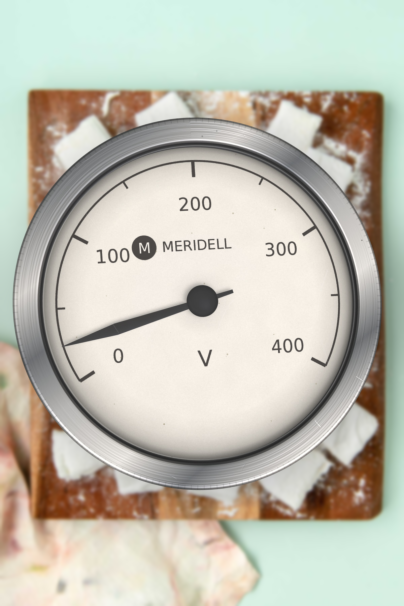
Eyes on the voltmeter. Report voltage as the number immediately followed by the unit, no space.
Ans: 25V
